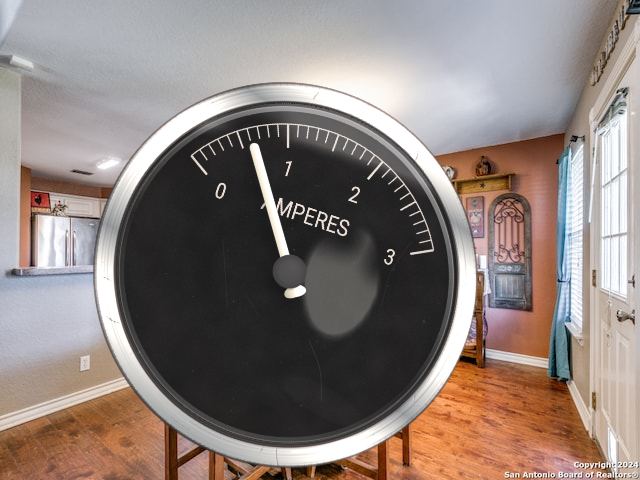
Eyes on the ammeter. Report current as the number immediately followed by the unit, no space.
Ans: 0.6A
